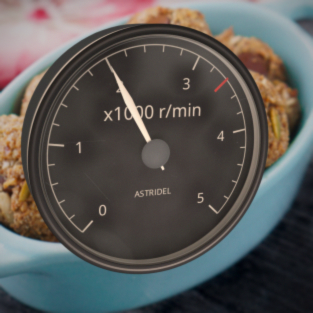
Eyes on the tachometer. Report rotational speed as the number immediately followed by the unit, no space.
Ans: 2000rpm
